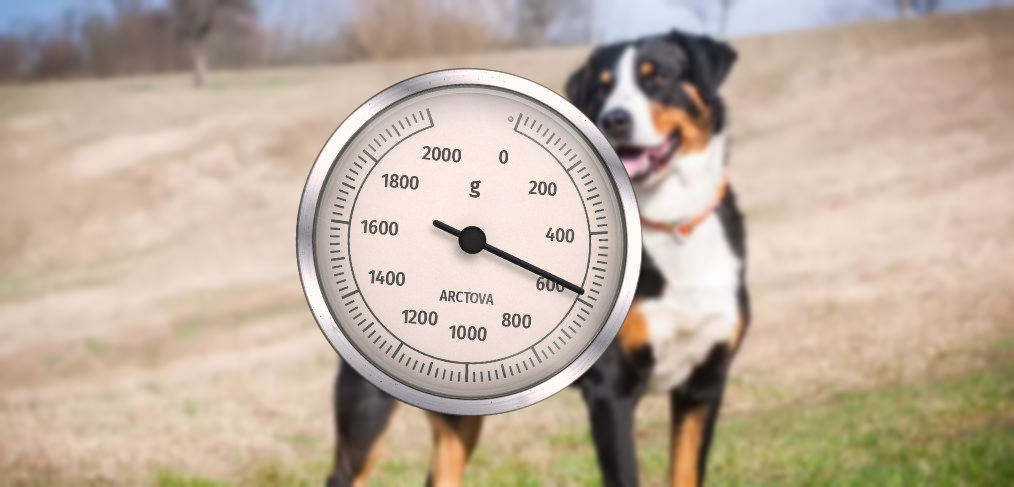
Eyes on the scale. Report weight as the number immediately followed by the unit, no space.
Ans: 580g
